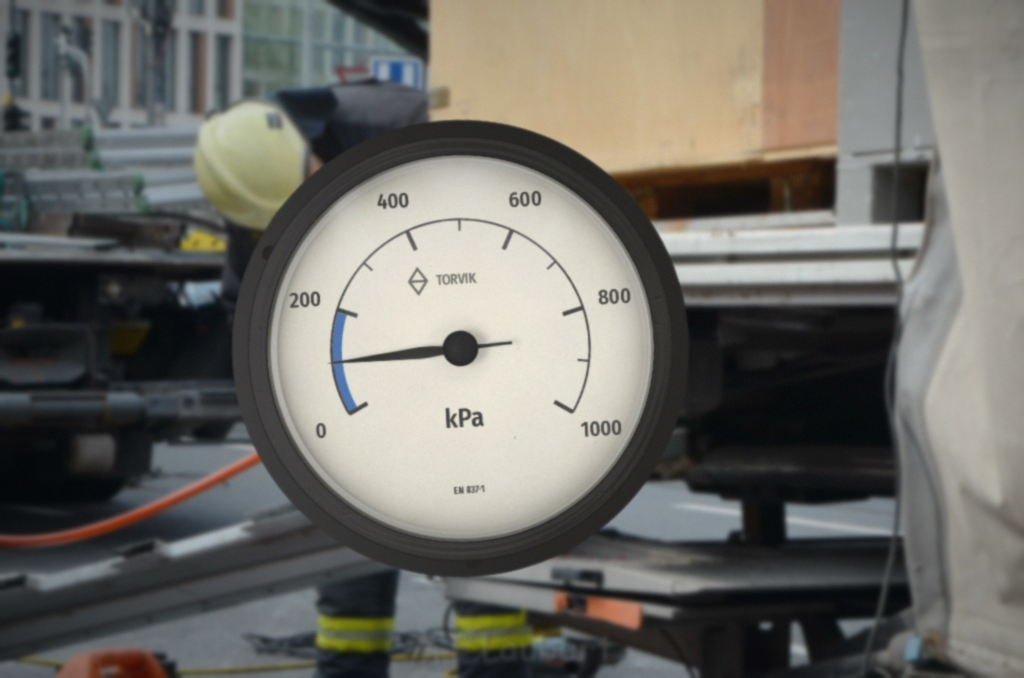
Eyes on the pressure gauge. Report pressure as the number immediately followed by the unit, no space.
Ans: 100kPa
